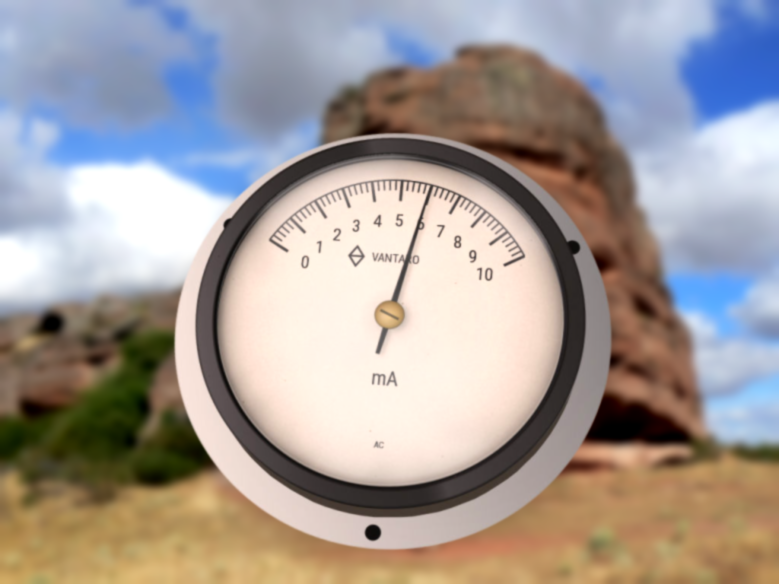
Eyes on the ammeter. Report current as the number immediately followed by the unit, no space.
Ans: 6mA
